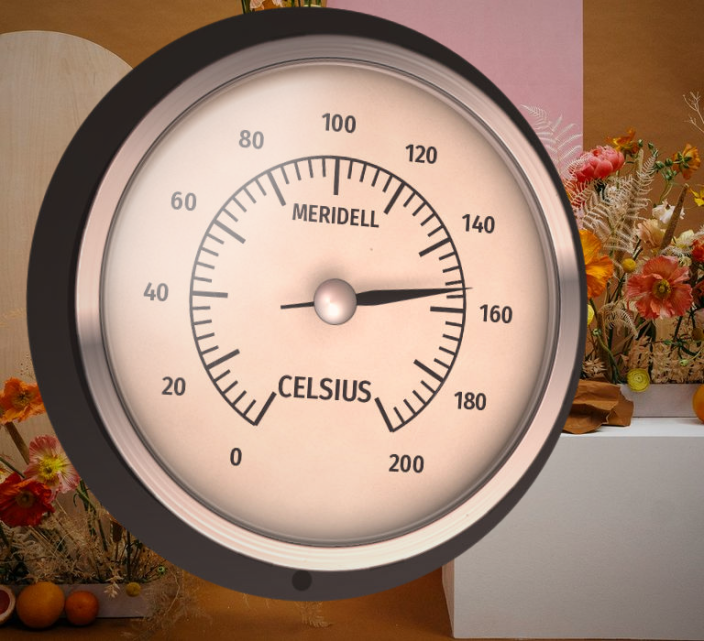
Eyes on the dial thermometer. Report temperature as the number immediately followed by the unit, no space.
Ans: 154°C
